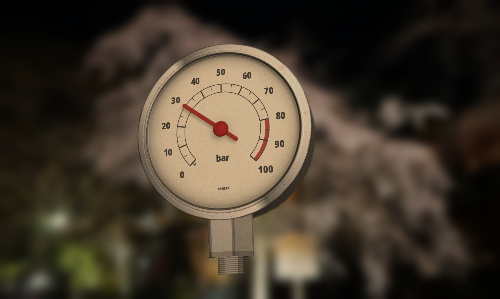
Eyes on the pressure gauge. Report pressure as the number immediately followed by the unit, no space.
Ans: 30bar
